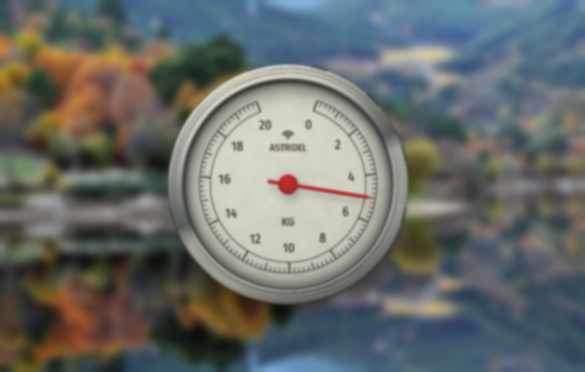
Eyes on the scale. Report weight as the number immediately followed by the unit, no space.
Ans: 5kg
